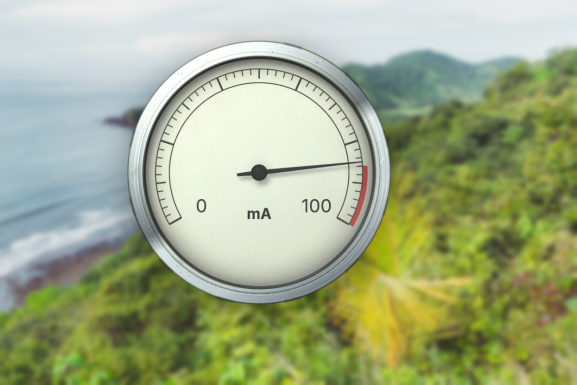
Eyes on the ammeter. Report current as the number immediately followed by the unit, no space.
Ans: 85mA
